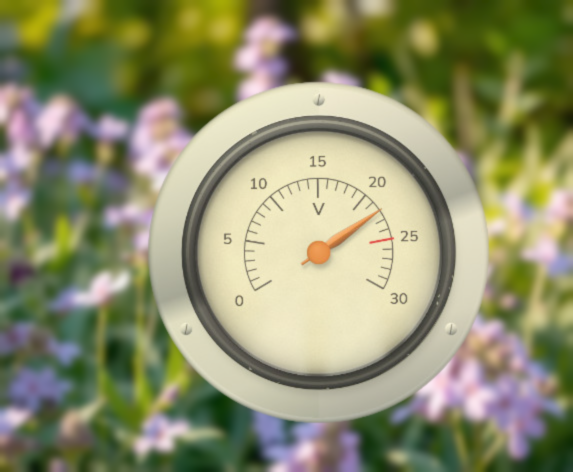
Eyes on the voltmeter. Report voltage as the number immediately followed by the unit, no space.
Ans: 22V
